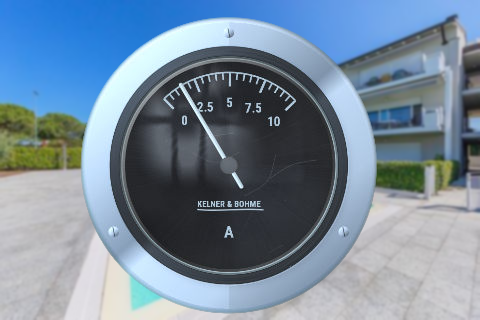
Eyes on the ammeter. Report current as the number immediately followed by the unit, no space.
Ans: 1.5A
